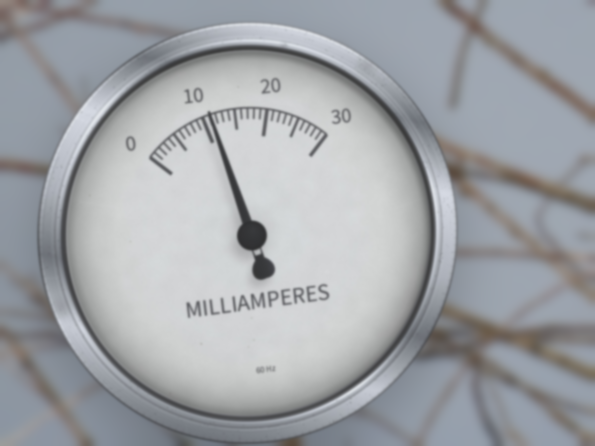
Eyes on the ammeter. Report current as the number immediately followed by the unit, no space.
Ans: 11mA
